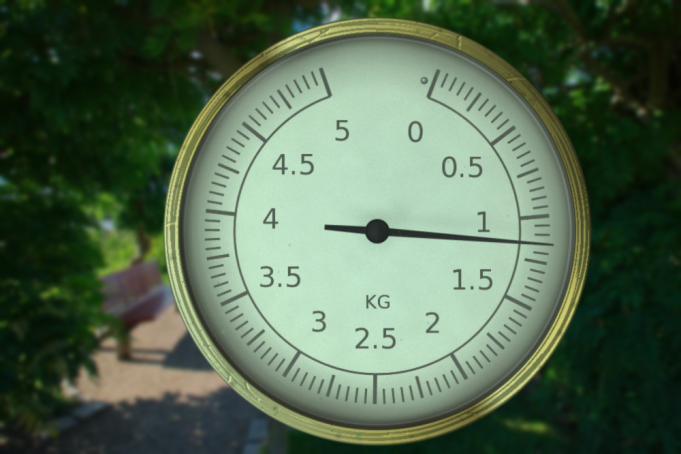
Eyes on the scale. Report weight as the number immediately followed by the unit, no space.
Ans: 1.15kg
